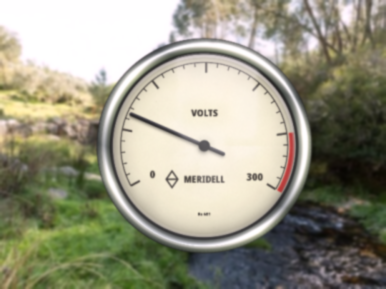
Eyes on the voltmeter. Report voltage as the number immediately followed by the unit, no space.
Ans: 65V
